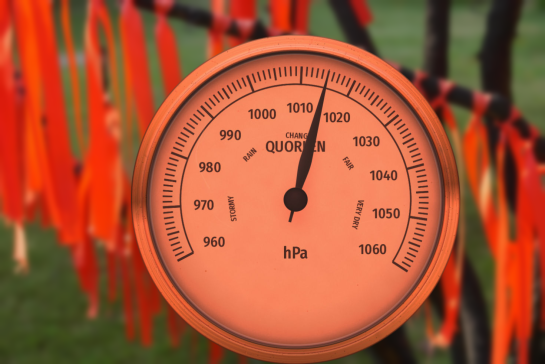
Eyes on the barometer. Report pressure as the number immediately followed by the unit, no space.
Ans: 1015hPa
